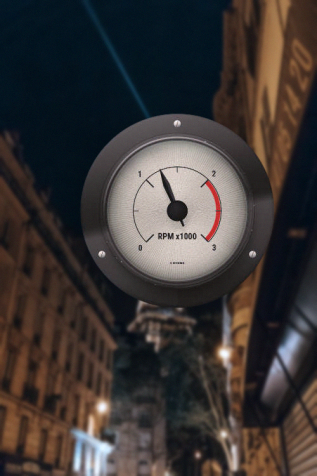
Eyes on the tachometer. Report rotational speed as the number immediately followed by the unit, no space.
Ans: 1250rpm
